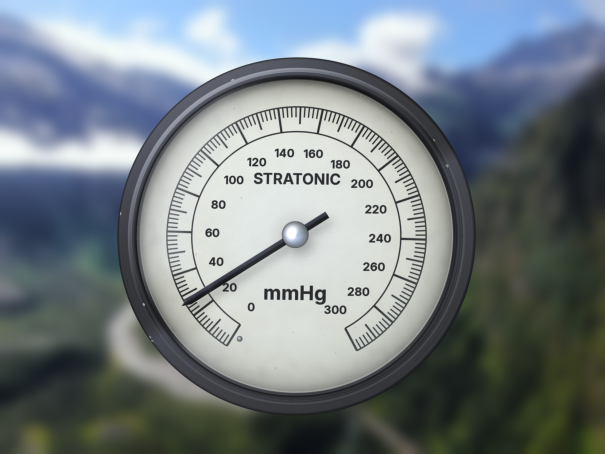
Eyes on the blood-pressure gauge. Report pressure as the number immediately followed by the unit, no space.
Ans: 26mmHg
